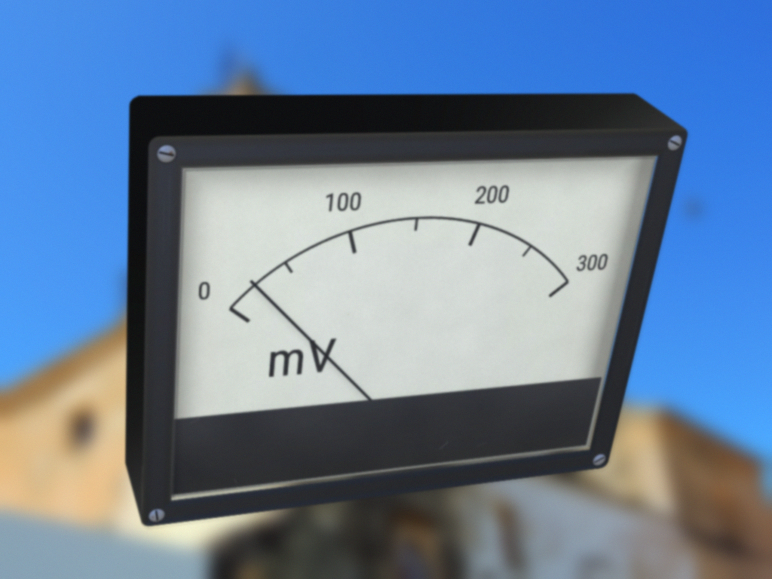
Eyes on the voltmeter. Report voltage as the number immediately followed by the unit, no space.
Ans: 25mV
